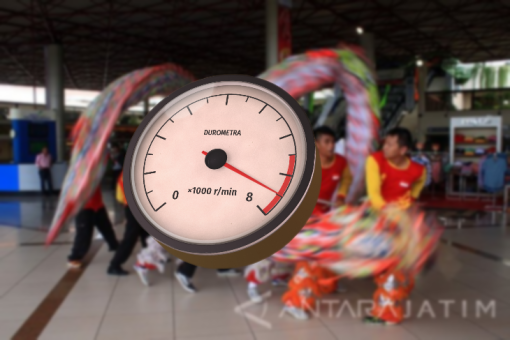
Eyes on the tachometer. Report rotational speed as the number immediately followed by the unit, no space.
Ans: 7500rpm
